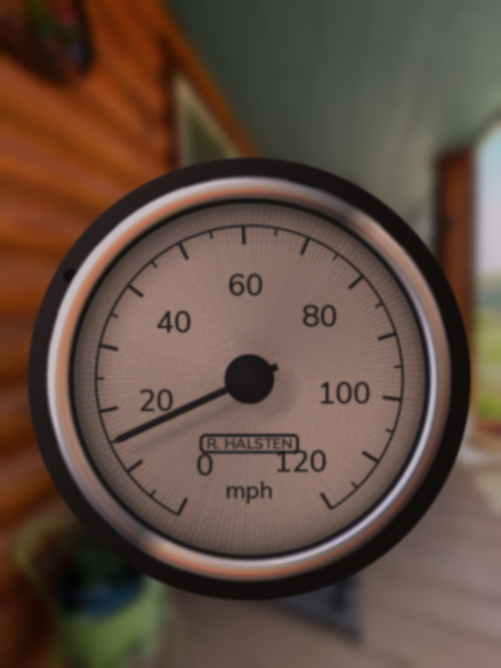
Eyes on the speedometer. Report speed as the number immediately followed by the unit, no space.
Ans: 15mph
